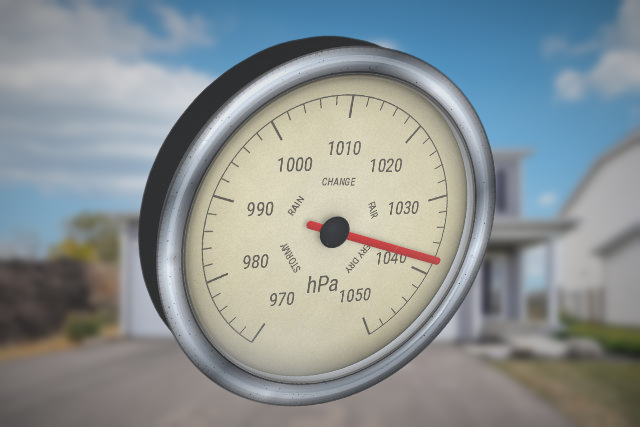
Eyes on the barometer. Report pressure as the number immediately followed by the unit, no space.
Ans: 1038hPa
